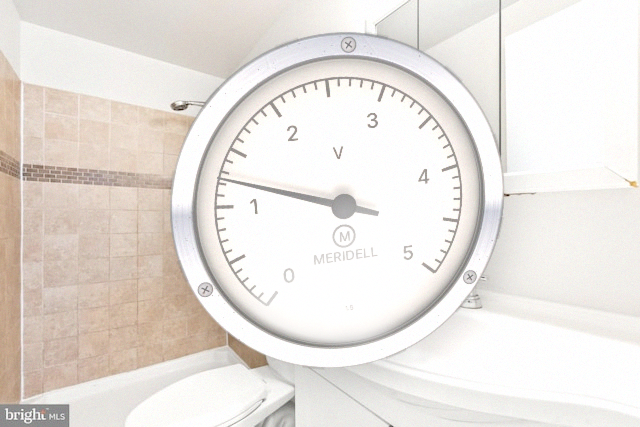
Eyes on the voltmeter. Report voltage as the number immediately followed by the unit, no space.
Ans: 1.25V
